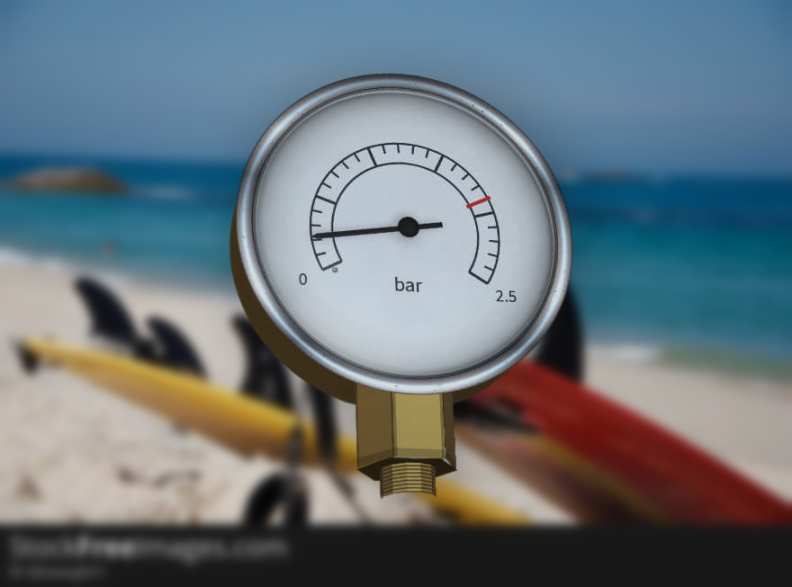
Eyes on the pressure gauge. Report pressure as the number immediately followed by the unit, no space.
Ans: 0.2bar
